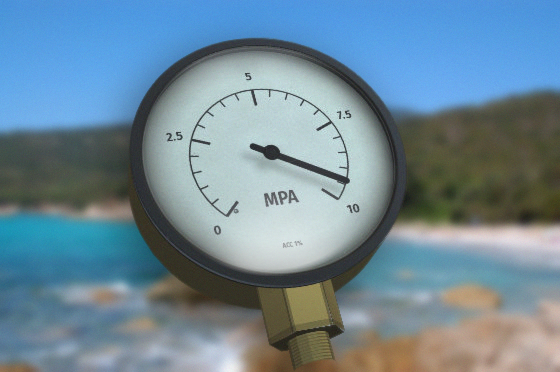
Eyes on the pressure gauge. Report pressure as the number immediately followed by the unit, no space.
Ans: 9.5MPa
